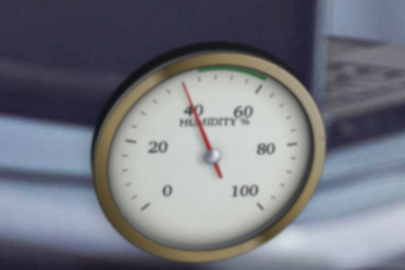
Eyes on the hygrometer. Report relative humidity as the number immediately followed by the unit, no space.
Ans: 40%
